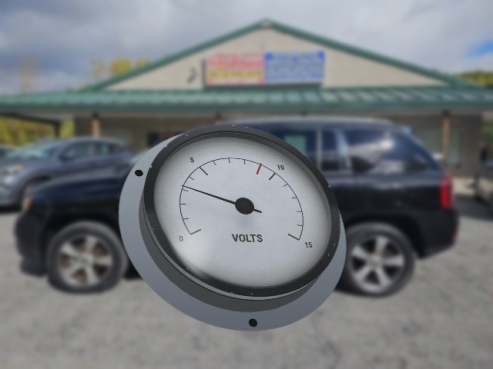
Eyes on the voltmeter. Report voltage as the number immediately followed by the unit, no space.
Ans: 3V
